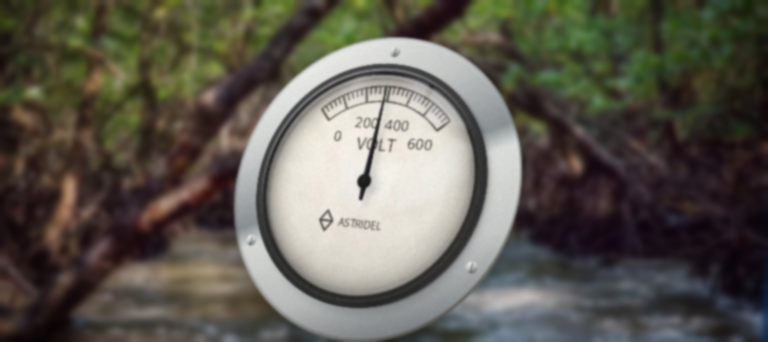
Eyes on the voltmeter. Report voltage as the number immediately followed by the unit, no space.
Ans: 300V
